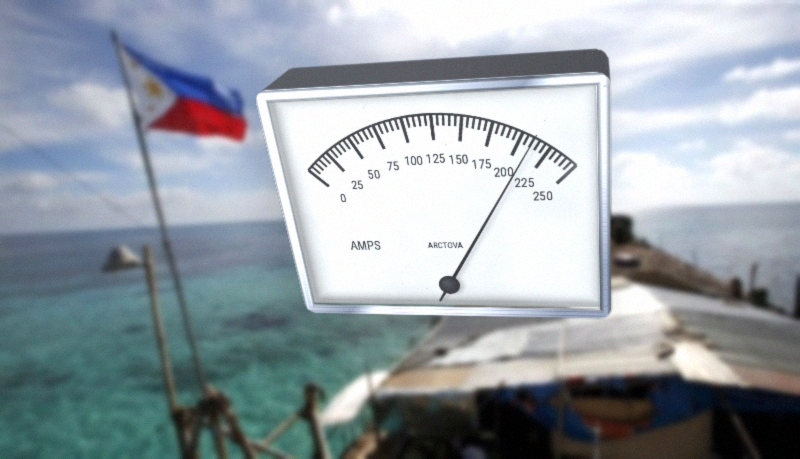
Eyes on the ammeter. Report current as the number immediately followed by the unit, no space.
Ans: 210A
